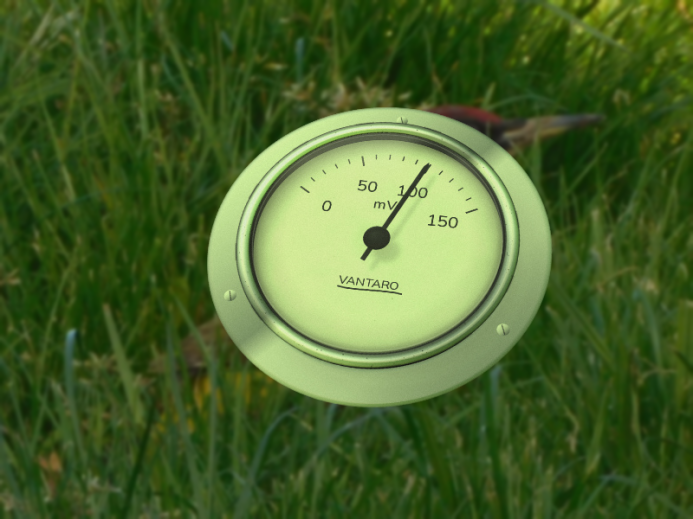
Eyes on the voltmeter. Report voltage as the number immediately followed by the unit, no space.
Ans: 100mV
